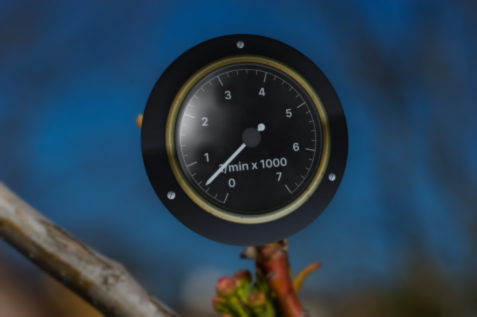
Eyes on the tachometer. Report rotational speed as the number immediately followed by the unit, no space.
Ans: 500rpm
